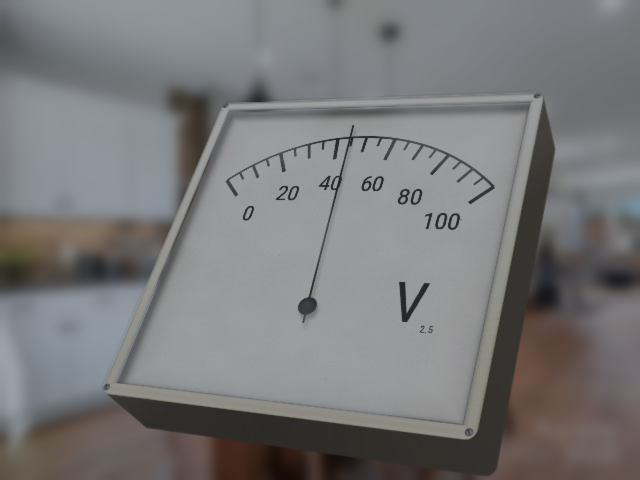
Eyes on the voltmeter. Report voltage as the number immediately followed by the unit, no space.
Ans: 45V
